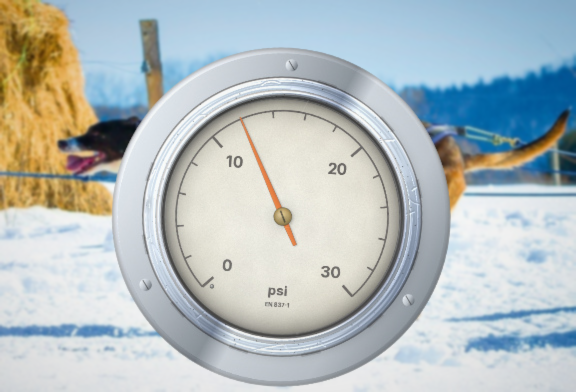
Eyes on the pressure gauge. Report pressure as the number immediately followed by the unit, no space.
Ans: 12psi
